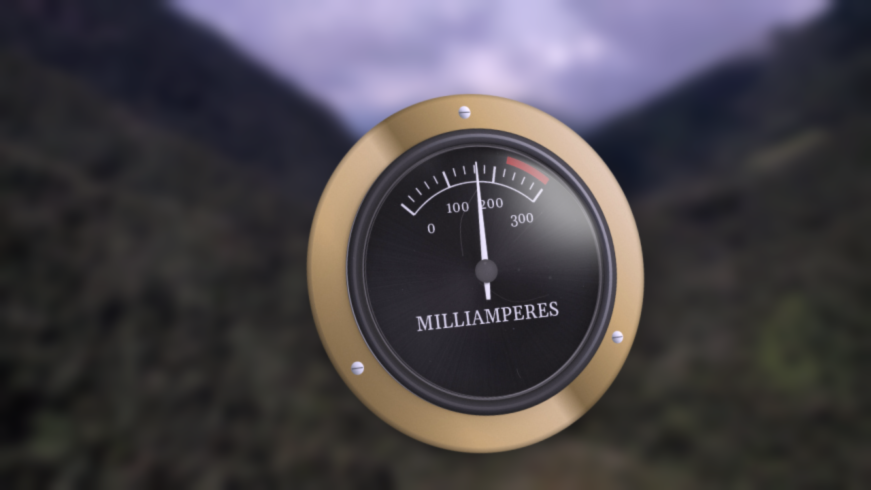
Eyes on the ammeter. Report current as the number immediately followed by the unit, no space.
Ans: 160mA
